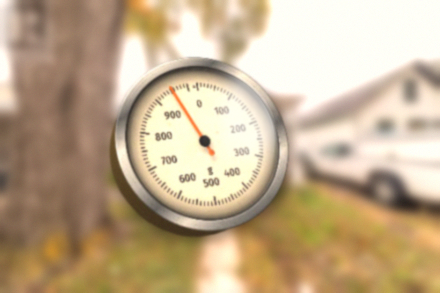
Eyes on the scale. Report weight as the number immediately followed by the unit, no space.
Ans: 950g
